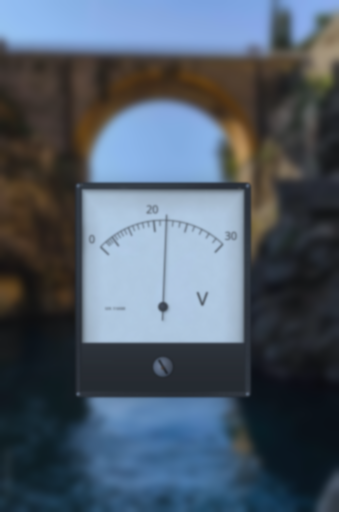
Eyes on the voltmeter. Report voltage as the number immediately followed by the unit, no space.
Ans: 22V
